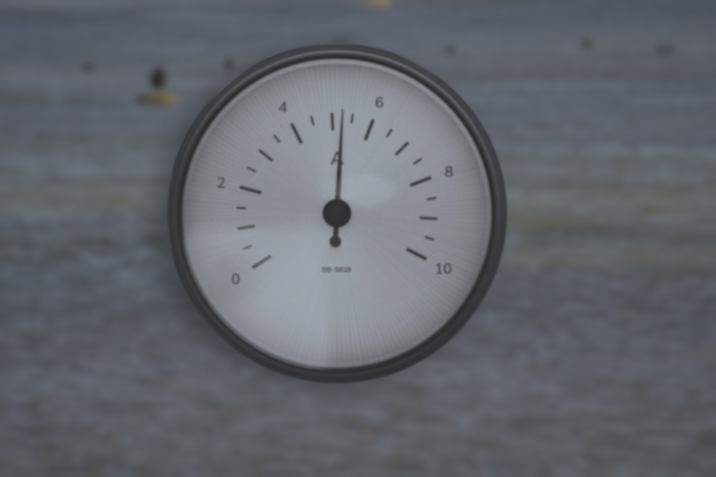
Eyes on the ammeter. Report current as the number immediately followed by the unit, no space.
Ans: 5.25A
